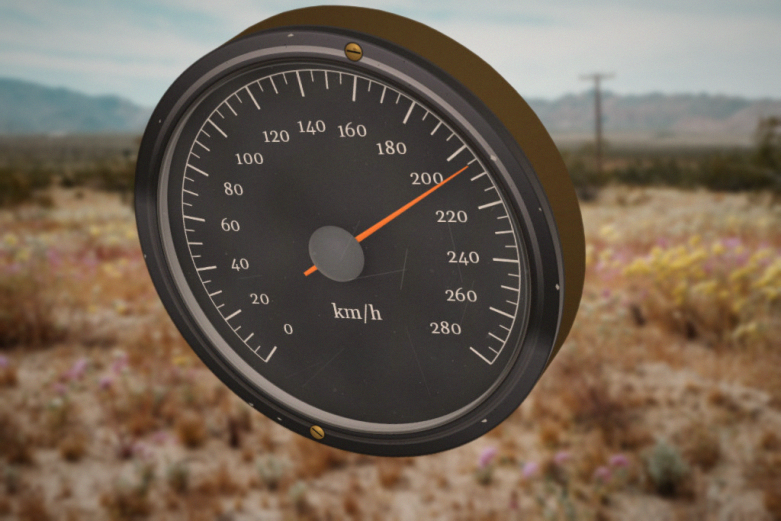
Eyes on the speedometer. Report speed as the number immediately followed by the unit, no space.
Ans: 205km/h
